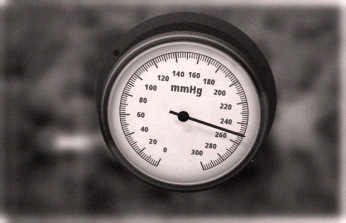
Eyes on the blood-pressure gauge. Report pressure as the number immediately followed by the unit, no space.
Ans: 250mmHg
